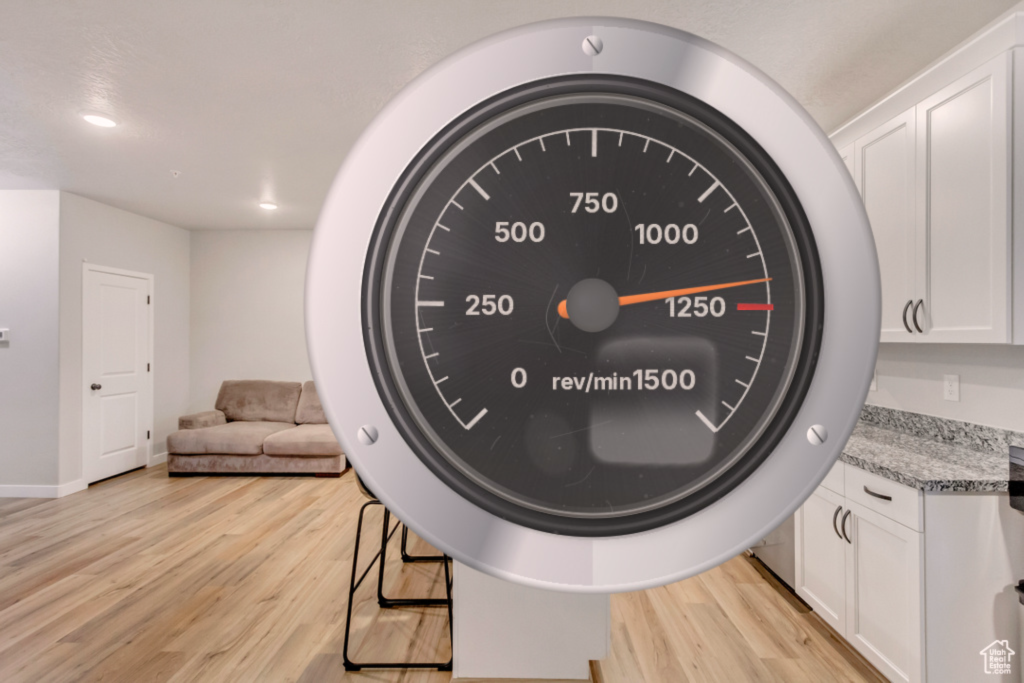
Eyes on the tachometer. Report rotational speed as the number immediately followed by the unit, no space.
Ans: 1200rpm
